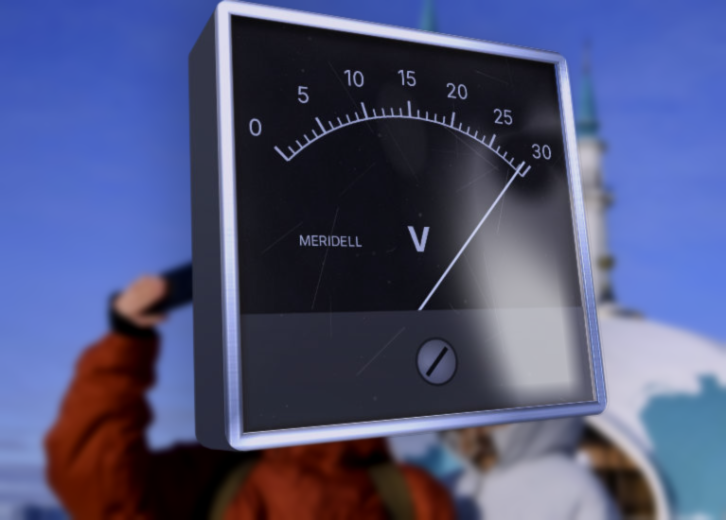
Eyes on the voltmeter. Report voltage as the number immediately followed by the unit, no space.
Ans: 29V
